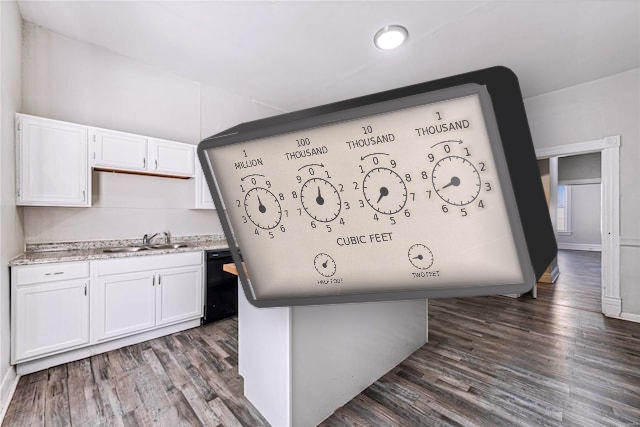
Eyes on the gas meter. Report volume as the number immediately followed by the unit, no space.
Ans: 3700ft³
